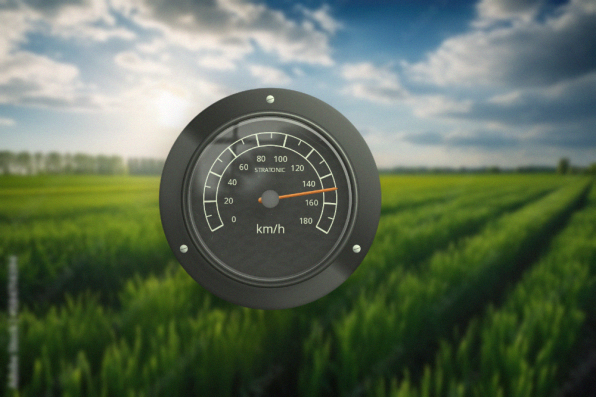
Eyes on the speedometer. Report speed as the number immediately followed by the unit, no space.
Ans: 150km/h
